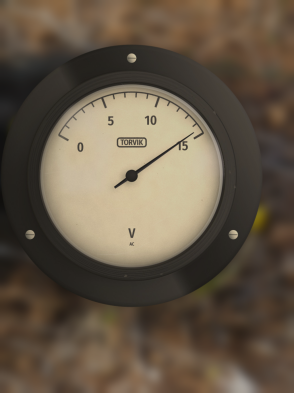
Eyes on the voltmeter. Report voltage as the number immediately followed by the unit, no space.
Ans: 14.5V
